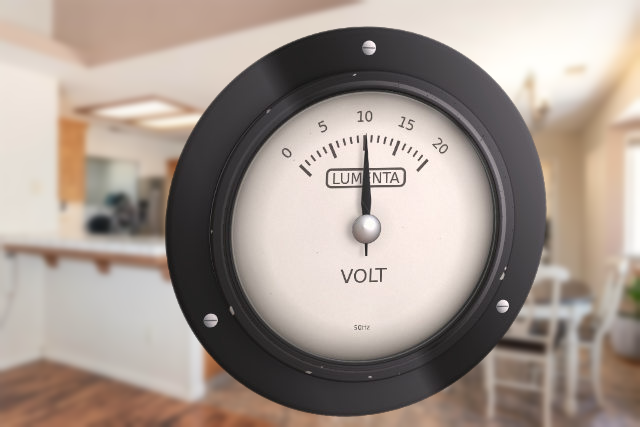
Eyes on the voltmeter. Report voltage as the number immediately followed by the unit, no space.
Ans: 10V
